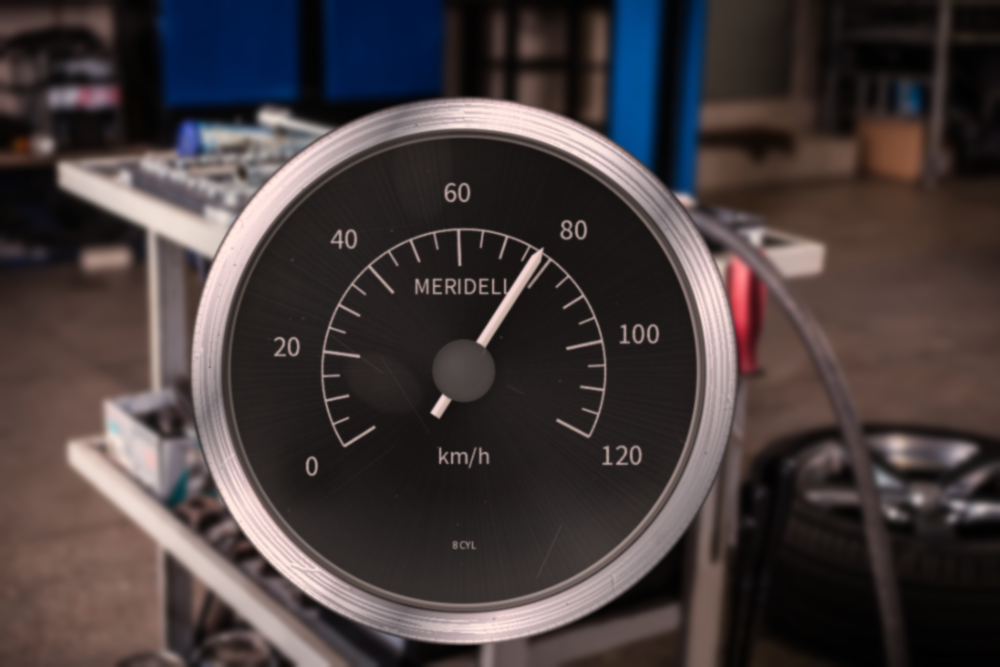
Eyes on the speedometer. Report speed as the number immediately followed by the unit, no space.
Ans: 77.5km/h
